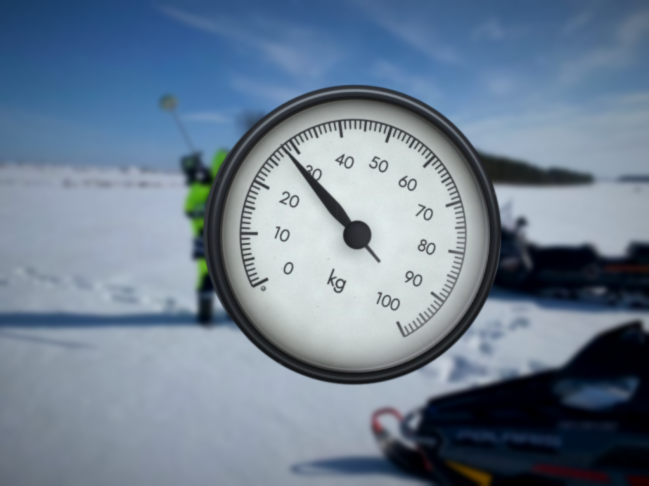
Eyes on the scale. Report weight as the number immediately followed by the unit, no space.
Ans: 28kg
